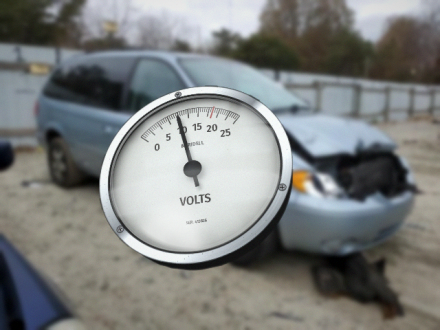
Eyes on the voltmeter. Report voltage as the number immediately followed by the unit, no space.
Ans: 10V
